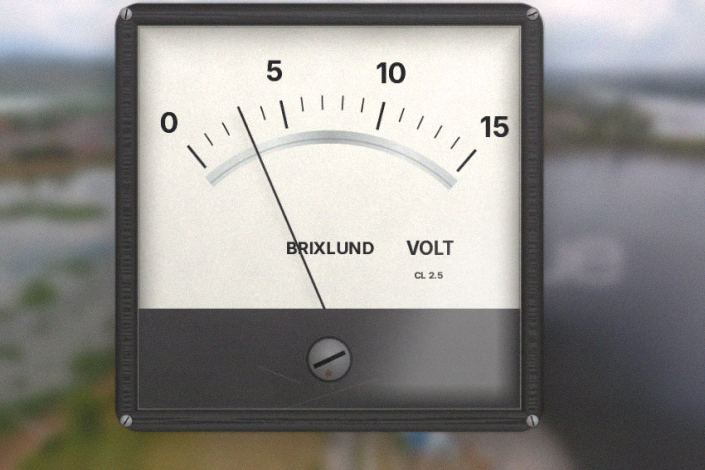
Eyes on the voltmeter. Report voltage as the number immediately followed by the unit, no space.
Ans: 3V
